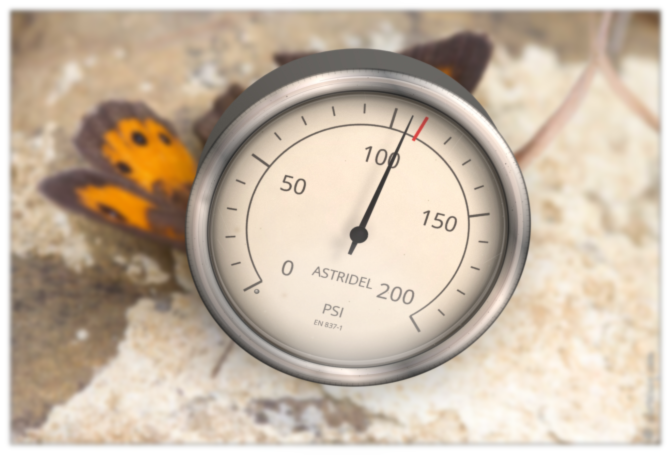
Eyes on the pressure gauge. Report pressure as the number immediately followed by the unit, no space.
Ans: 105psi
